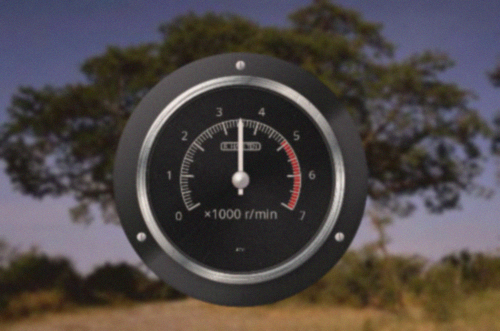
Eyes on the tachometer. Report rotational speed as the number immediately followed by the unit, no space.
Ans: 3500rpm
